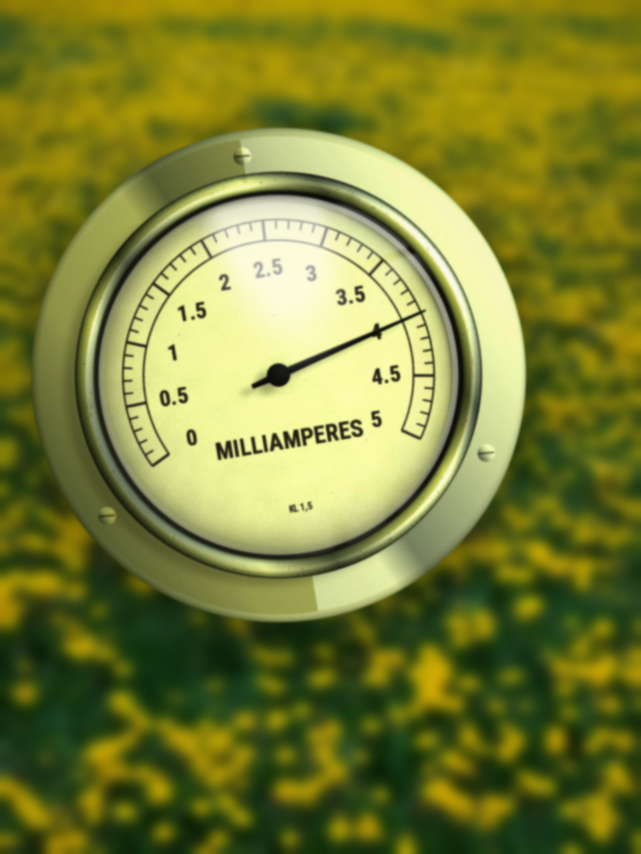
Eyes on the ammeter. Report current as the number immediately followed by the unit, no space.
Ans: 4mA
